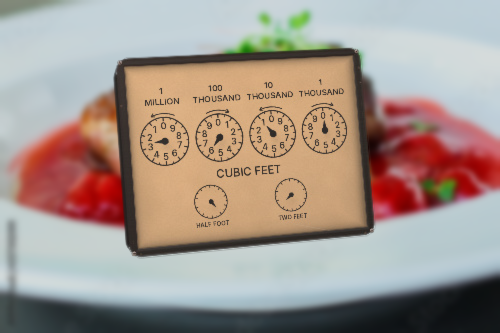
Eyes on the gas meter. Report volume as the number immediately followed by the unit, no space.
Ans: 261000ft³
